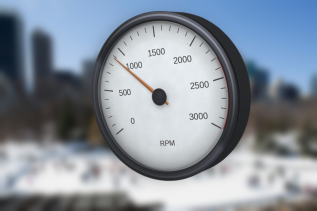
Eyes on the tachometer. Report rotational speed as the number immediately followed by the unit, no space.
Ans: 900rpm
